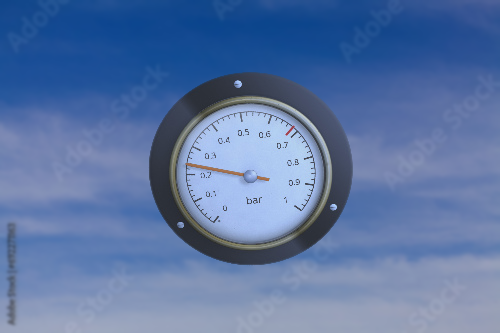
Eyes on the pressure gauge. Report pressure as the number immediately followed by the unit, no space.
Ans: 0.24bar
